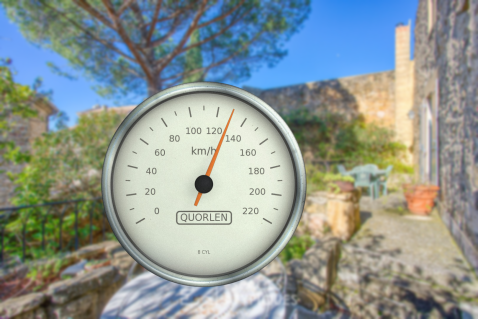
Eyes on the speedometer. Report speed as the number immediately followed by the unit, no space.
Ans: 130km/h
